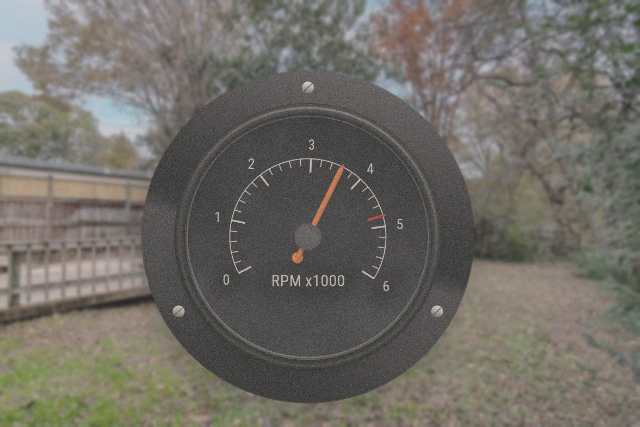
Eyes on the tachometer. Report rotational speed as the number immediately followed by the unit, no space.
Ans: 3600rpm
